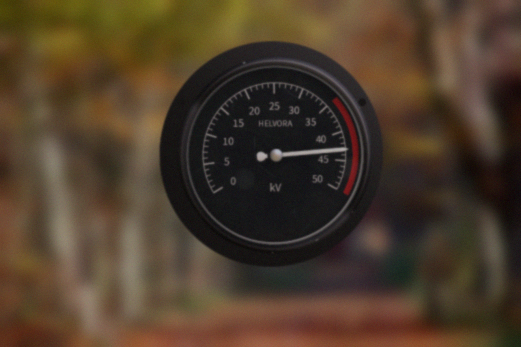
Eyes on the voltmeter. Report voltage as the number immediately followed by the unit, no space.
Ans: 43kV
